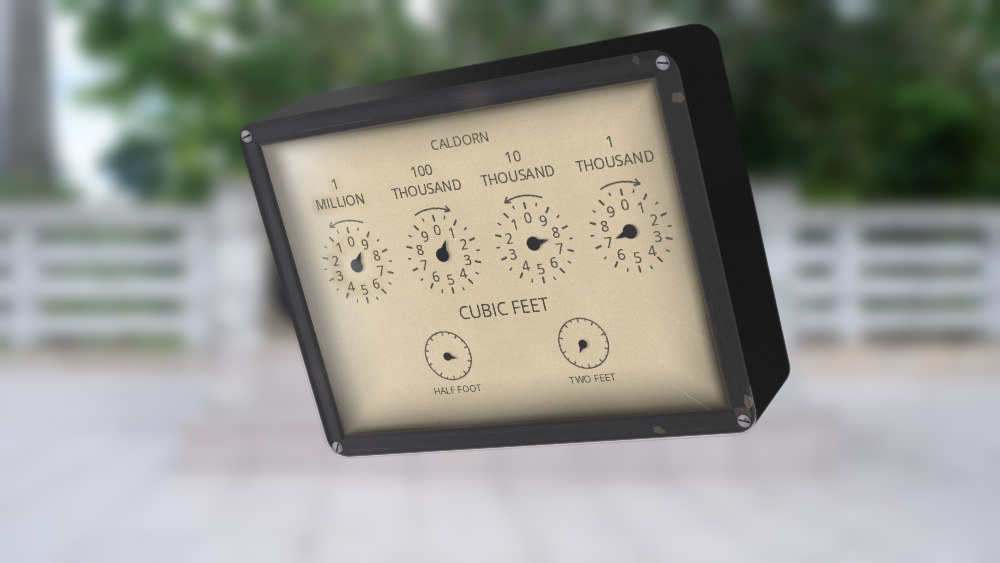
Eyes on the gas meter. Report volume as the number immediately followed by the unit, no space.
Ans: 907700ft³
